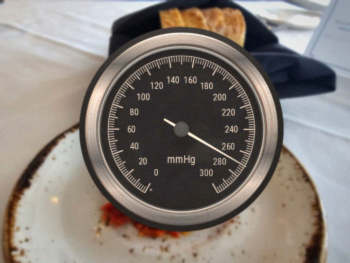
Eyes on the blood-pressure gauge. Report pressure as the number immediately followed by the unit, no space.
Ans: 270mmHg
